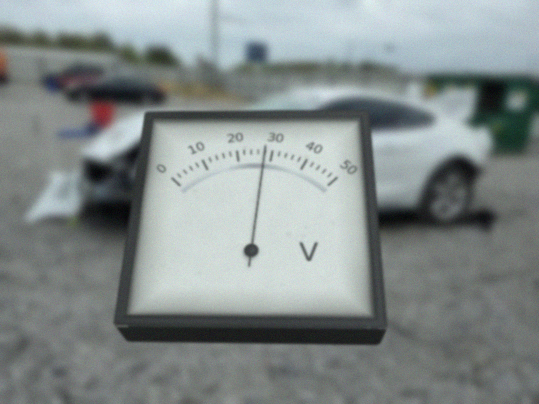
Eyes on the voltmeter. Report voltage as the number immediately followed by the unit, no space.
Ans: 28V
